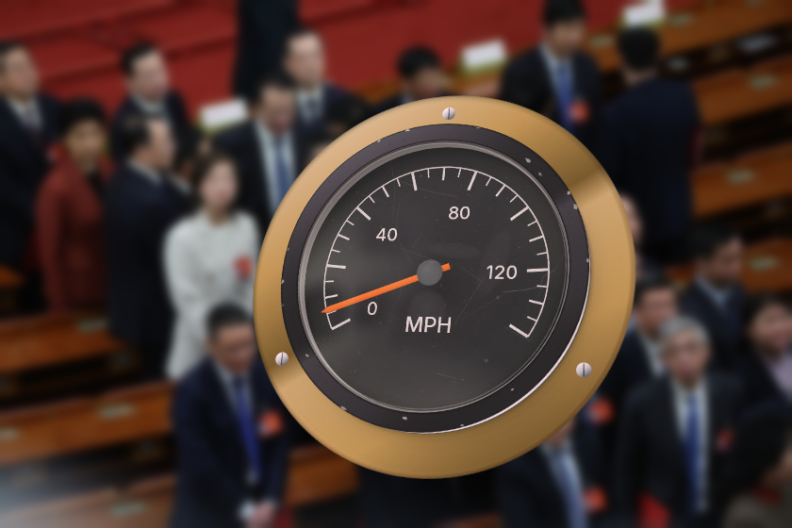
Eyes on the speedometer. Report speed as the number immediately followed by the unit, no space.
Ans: 5mph
